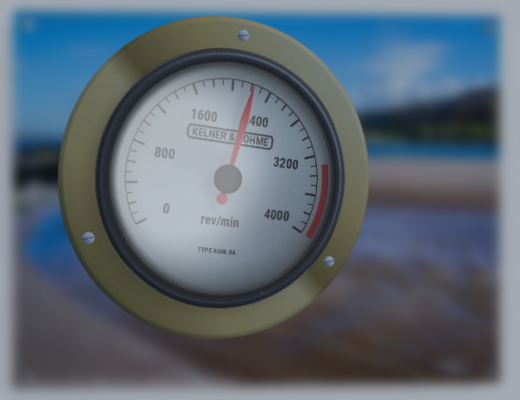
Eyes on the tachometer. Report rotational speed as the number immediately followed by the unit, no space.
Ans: 2200rpm
